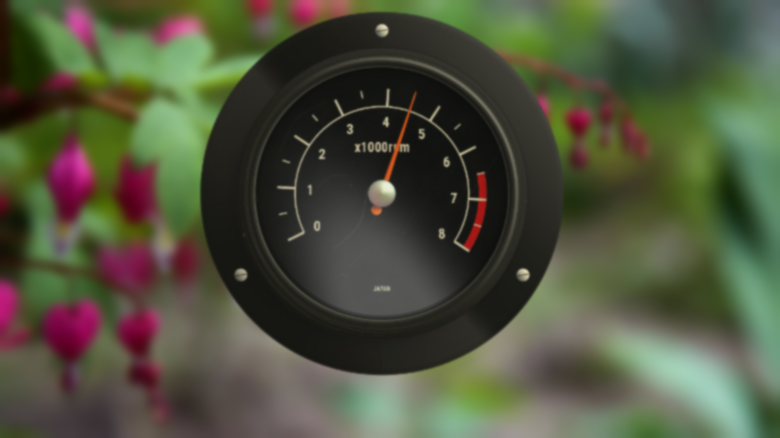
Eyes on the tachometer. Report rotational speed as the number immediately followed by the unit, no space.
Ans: 4500rpm
